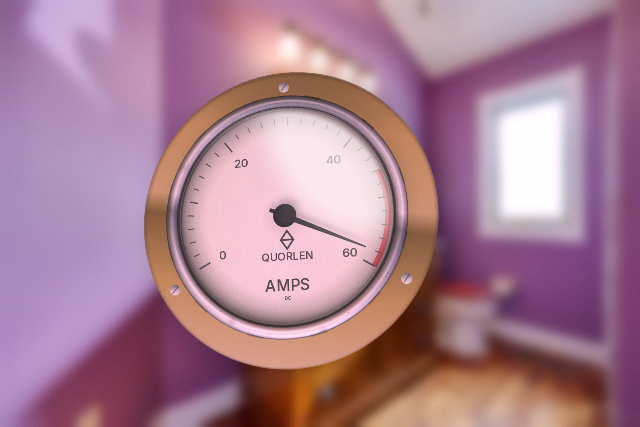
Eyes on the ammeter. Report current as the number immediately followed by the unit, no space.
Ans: 58A
